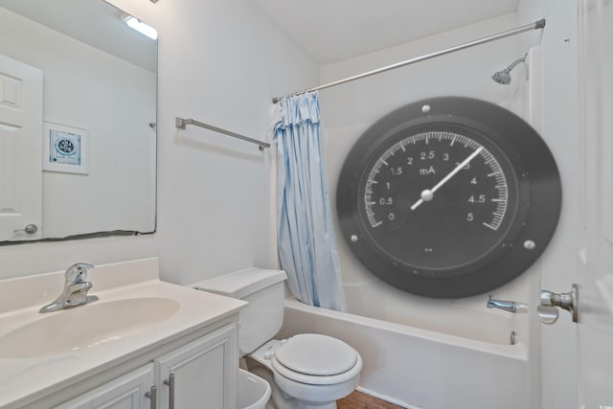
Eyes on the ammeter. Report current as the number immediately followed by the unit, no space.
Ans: 3.5mA
